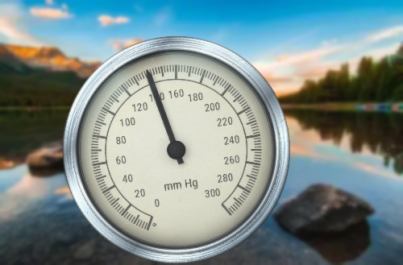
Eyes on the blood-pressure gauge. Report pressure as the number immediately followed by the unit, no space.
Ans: 140mmHg
